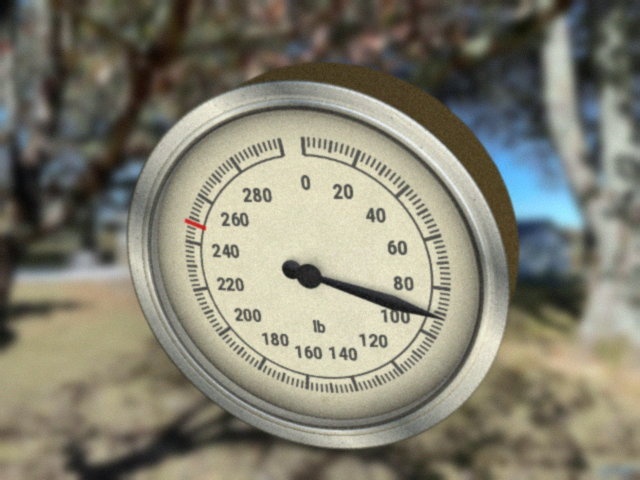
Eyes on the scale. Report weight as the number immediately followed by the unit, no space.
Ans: 90lb
